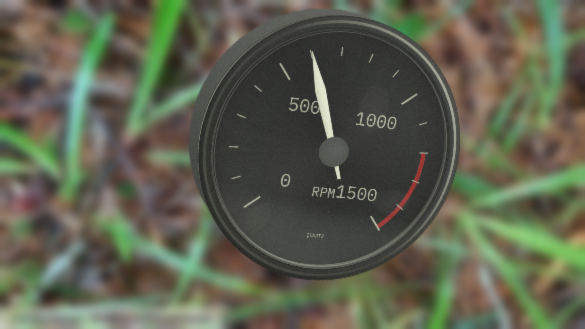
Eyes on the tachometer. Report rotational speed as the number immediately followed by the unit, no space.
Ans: 600rpm
